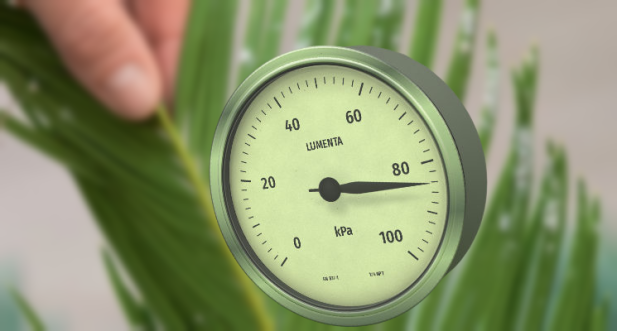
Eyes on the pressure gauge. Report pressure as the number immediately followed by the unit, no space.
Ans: 84kPa
